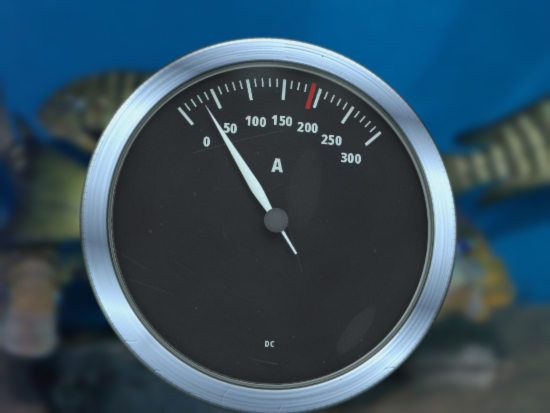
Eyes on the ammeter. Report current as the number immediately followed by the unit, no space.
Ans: 30A
